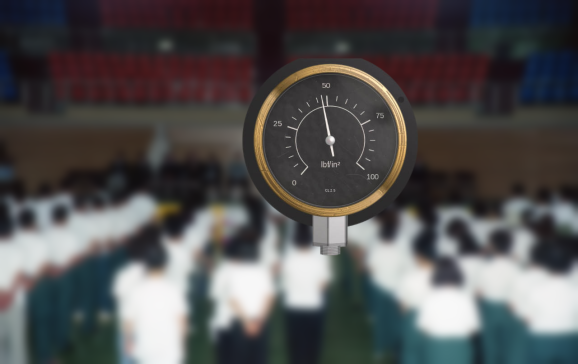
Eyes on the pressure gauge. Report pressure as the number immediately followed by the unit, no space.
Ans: 47.5psi
